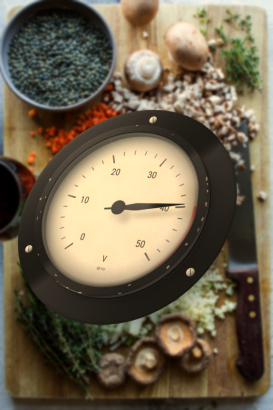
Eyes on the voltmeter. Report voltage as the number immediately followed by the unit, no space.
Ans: 40V
